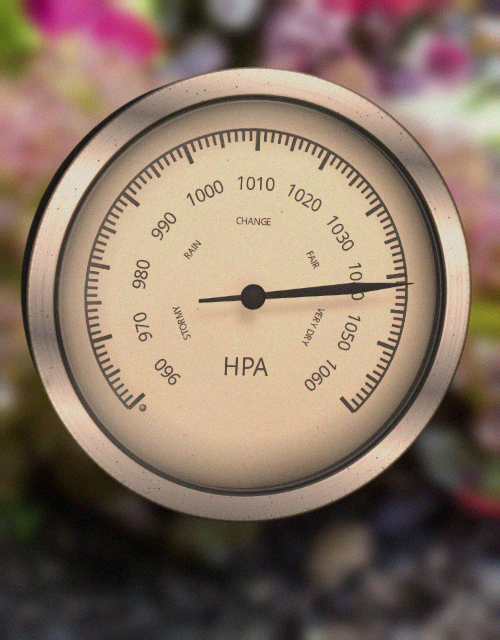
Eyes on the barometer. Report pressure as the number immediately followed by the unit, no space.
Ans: 1041hPa
